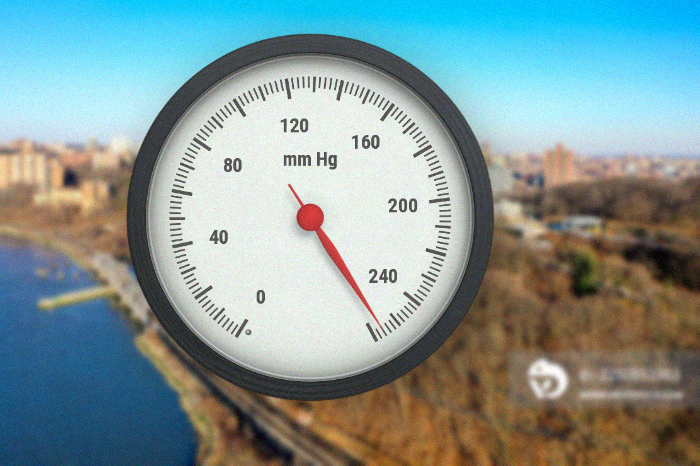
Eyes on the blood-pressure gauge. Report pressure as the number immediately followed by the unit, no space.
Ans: 256mmHg
